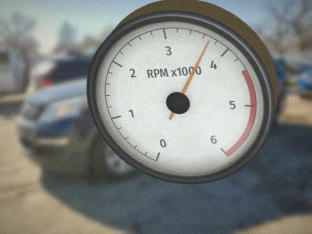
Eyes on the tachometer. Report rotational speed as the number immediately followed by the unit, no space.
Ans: 3700rpm
